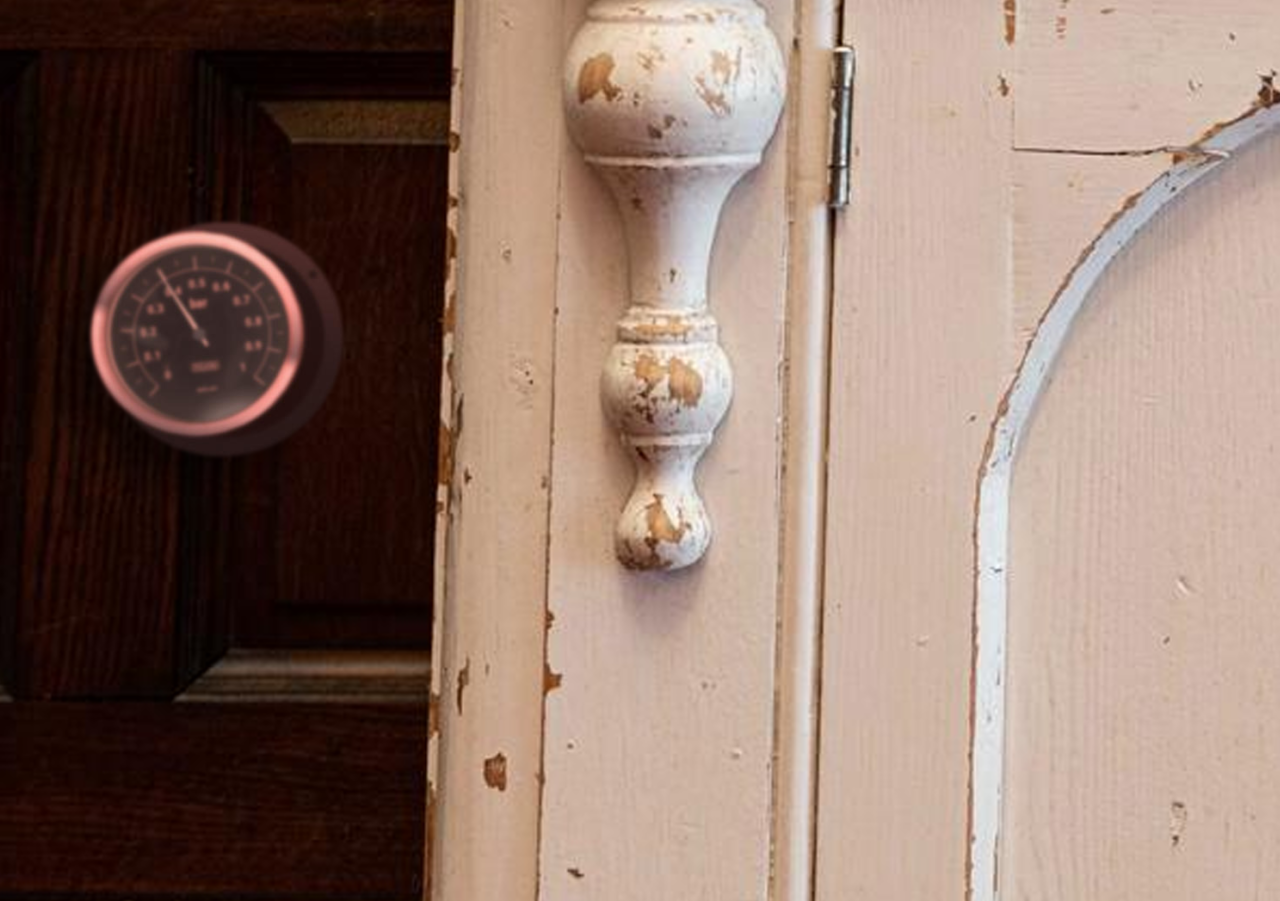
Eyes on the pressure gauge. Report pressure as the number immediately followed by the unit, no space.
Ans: 0.4bar
